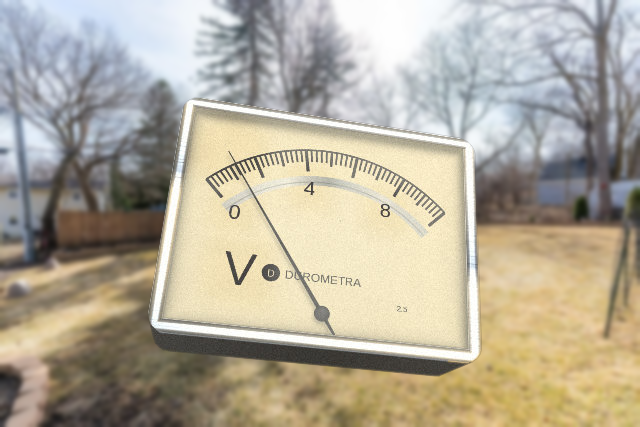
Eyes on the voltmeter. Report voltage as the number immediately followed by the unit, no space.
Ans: 1.2V
